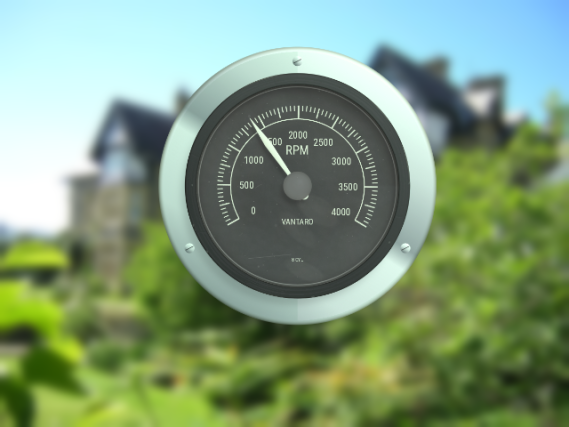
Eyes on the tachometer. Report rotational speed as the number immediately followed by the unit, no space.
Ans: 1400rpm
